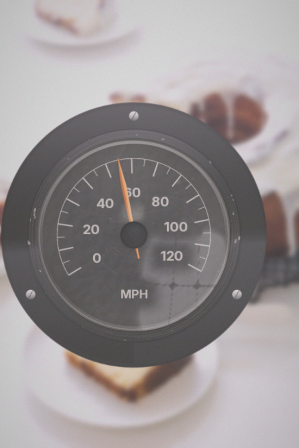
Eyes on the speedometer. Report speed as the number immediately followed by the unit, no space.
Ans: 55mph
